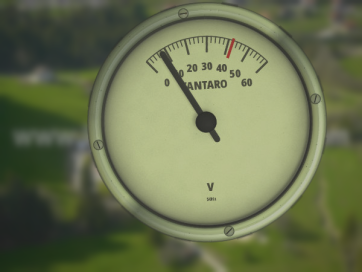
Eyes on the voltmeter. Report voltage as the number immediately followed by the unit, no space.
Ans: 8V
